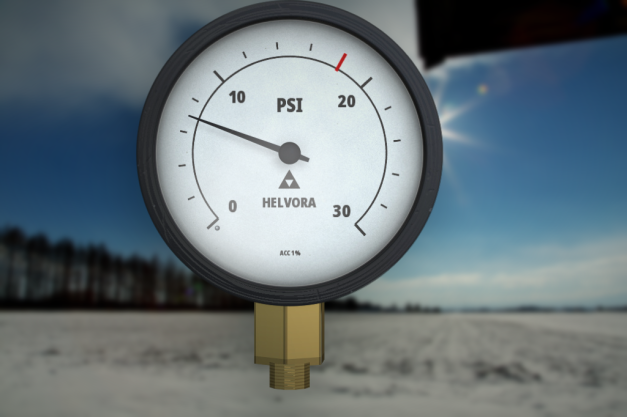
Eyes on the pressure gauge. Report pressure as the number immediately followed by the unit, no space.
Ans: 7psi
